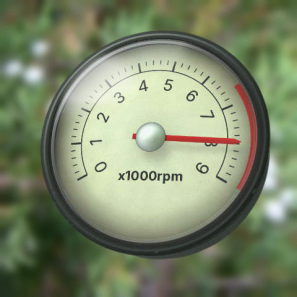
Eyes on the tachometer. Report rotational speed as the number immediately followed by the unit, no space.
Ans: 8000rpm
